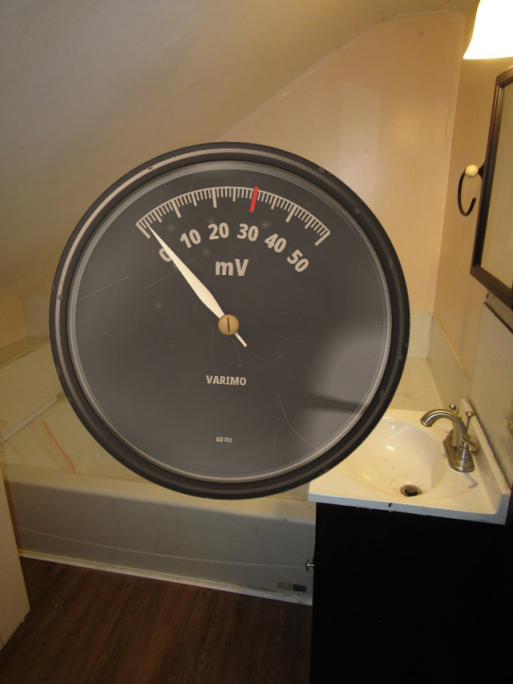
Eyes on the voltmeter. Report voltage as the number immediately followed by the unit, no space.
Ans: 2mV
